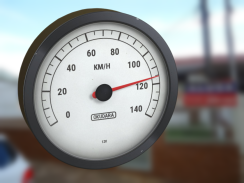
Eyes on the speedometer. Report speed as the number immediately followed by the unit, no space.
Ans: 115km/h
